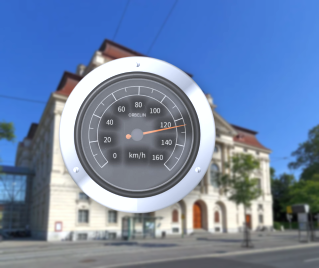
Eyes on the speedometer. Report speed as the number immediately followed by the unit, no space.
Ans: 125km/h
